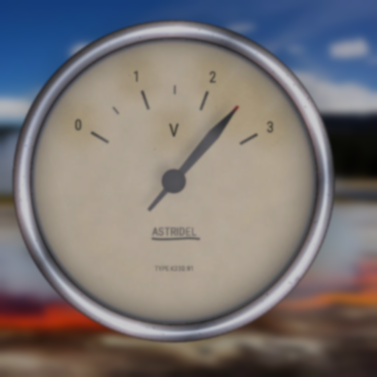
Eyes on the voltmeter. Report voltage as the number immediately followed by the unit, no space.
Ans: 2.5V
